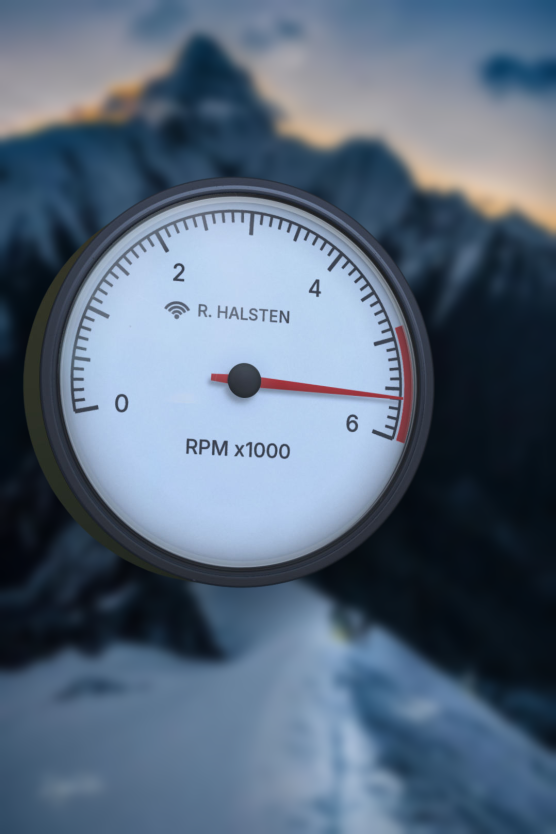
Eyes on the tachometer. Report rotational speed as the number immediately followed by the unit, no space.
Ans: 5600rpm
